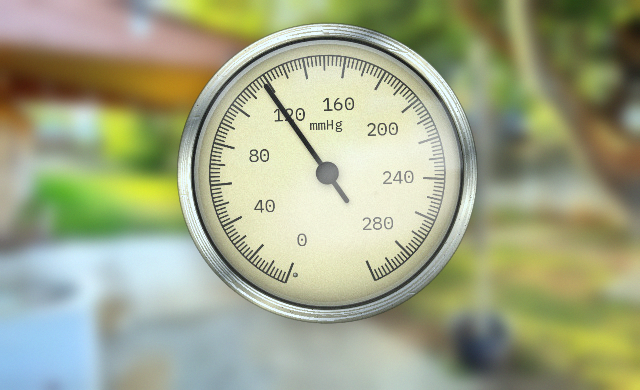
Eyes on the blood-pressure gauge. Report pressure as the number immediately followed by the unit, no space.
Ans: 118mmHg
